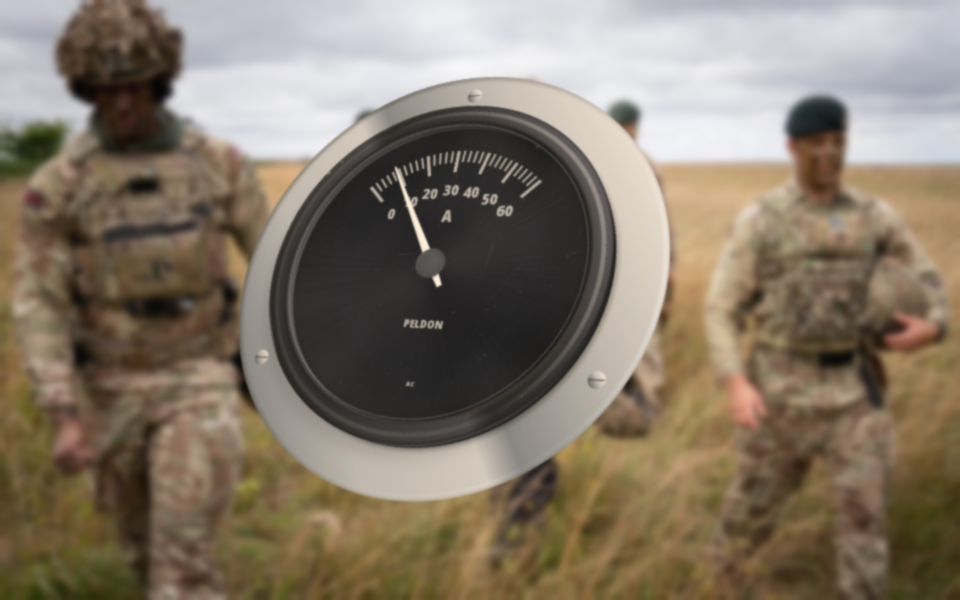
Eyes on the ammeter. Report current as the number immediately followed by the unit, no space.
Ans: 10A
